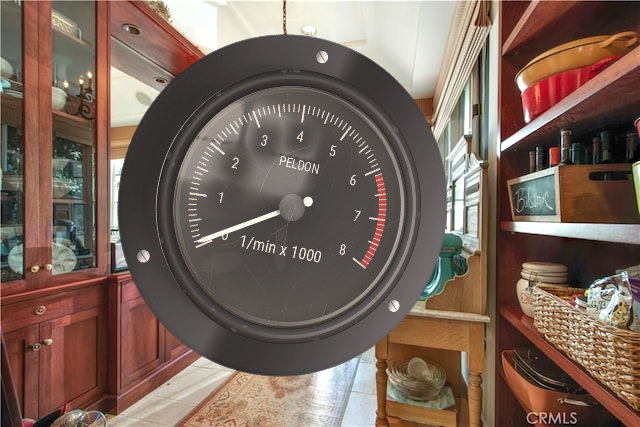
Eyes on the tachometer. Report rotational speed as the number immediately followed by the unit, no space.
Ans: 100rpm
